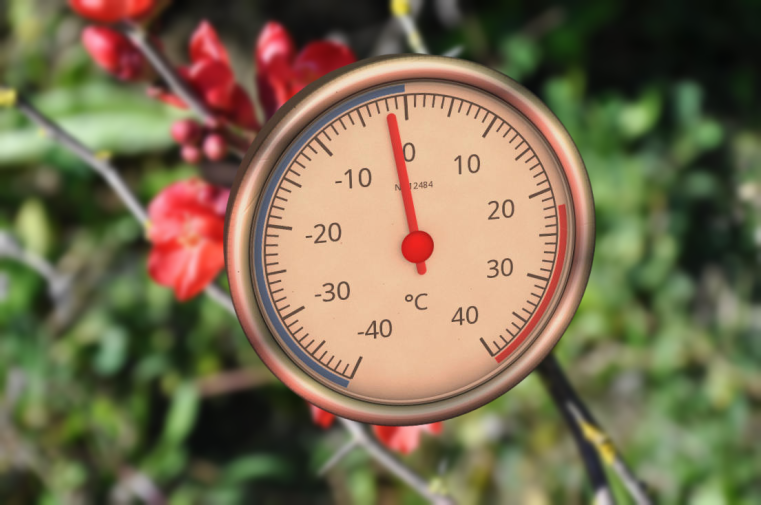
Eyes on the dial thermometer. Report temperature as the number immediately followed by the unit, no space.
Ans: -2°C
